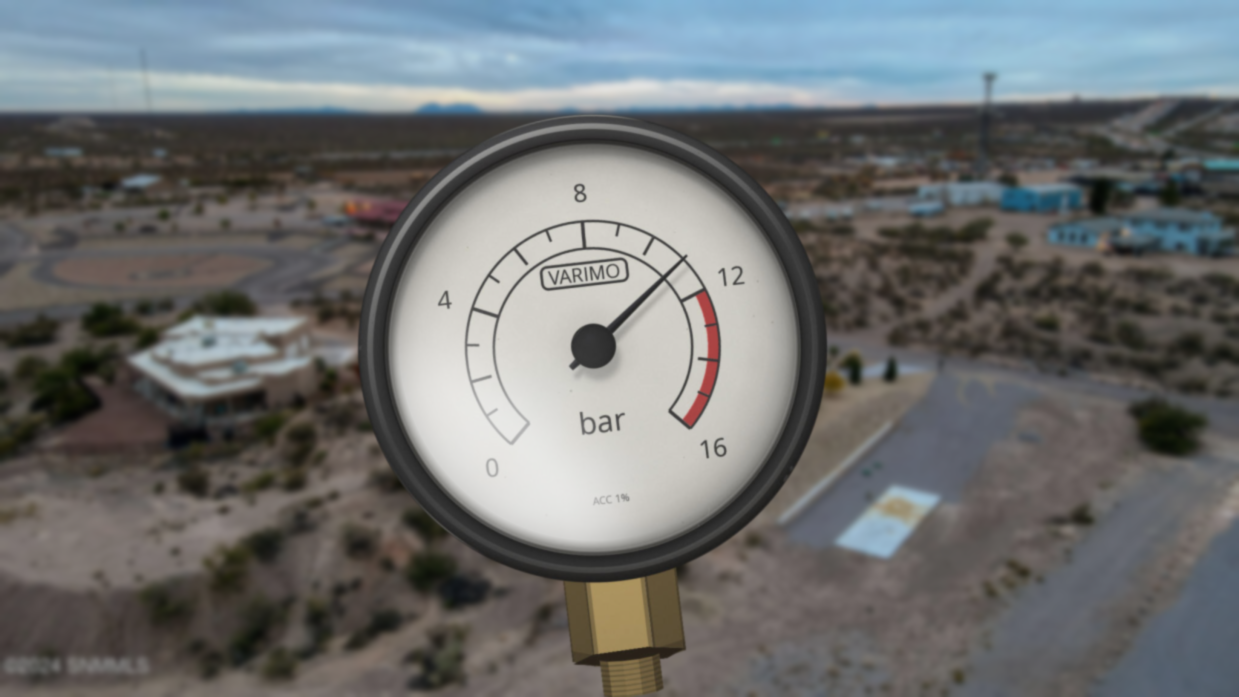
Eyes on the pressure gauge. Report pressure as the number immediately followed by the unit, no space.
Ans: 11bar
